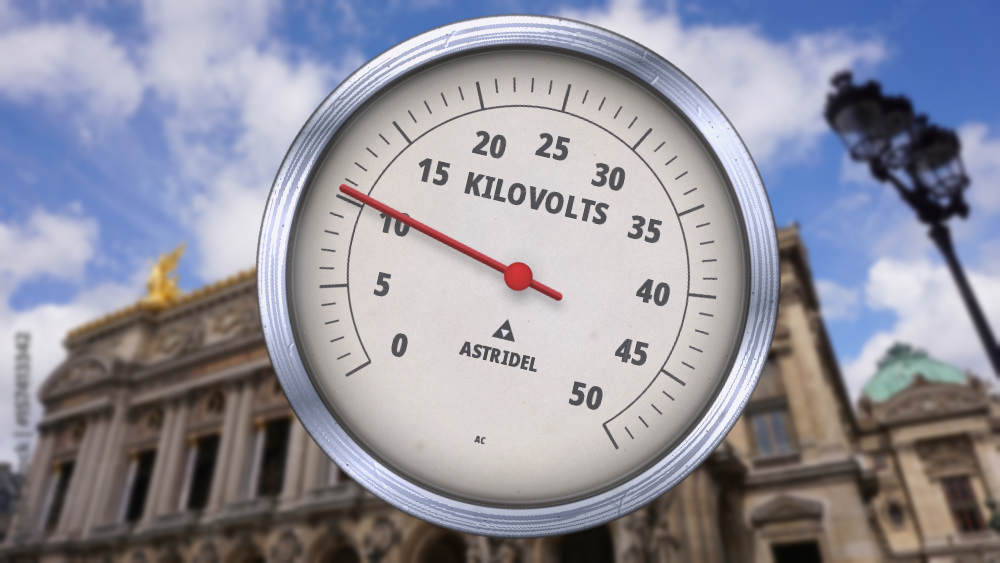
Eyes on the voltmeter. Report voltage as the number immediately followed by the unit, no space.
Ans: 10.5kV
